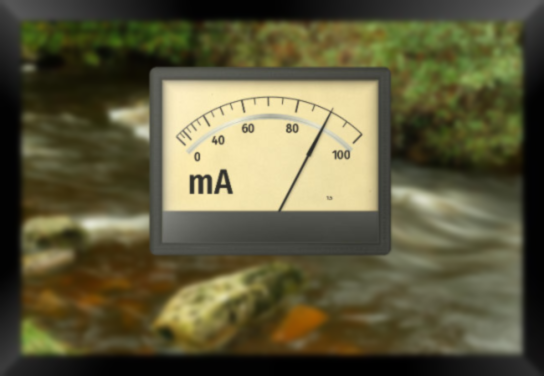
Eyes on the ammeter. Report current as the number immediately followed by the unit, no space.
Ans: 90mA
